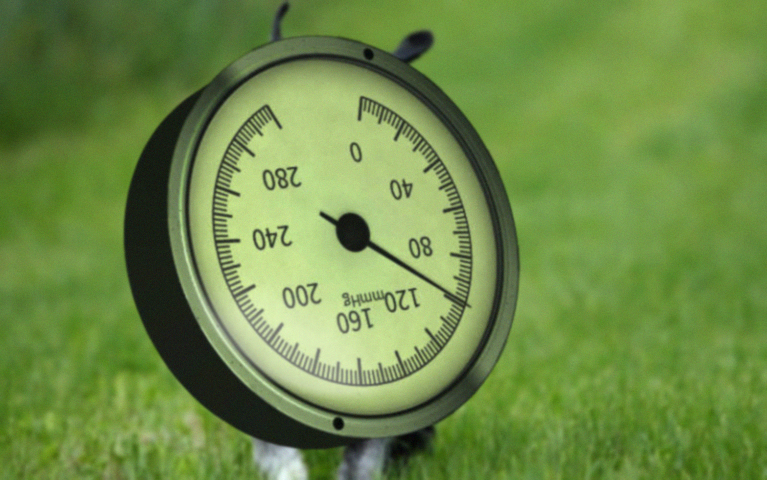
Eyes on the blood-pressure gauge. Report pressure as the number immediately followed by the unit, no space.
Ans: 100mmHg
